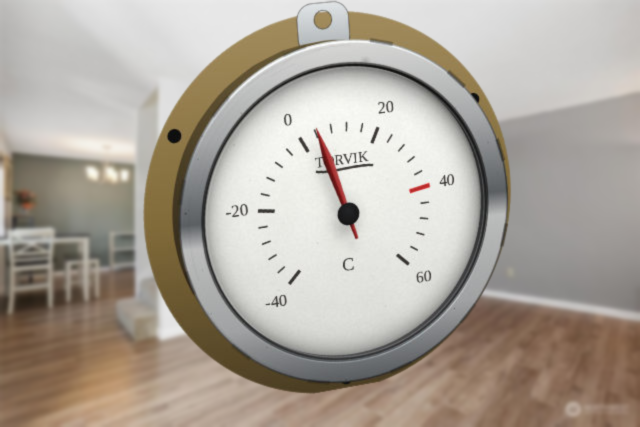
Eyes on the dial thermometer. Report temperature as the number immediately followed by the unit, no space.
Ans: 4°C
